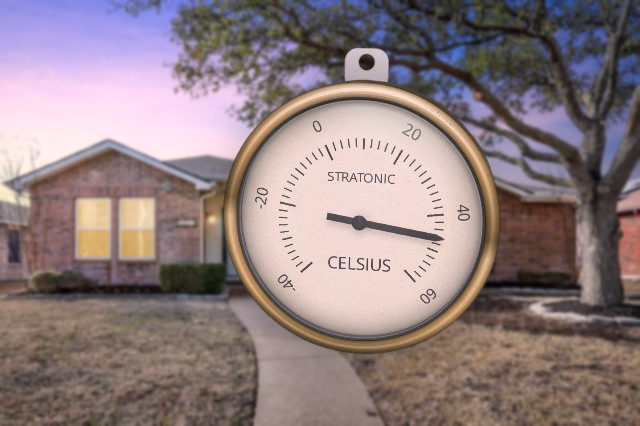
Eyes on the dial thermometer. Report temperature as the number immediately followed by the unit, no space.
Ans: 46°C
